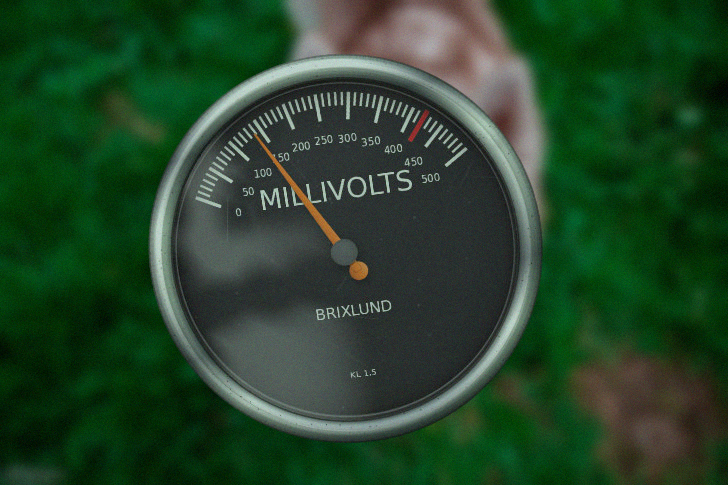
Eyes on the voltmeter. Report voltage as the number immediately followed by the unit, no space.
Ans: 140mV
